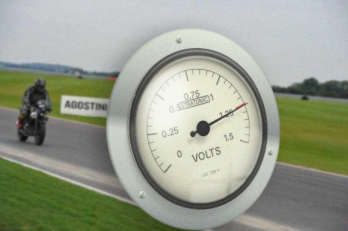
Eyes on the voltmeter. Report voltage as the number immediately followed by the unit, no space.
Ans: 1.25V
